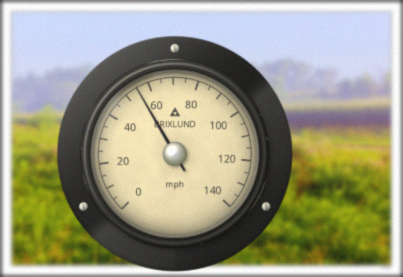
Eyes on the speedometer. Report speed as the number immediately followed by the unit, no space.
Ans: 55mph
